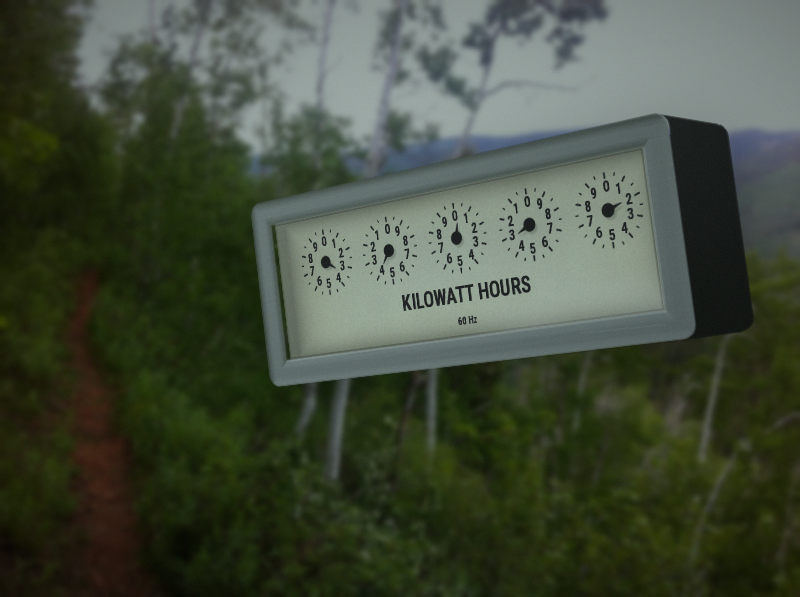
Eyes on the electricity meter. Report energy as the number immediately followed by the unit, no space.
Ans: 34032kWh
